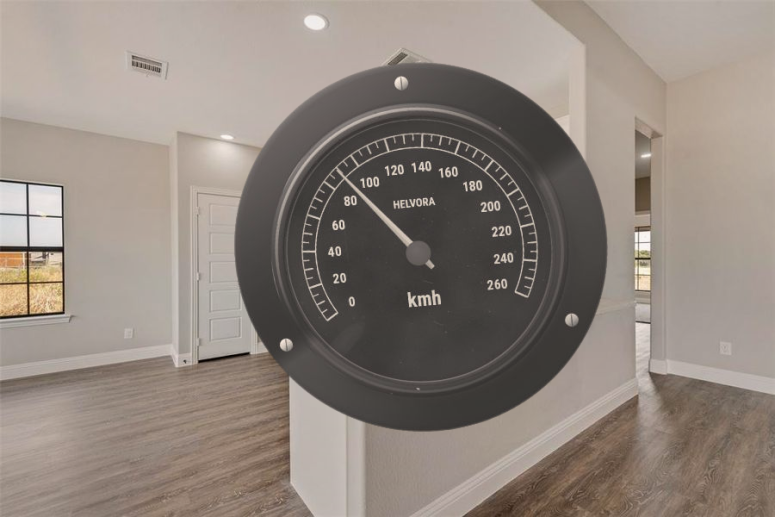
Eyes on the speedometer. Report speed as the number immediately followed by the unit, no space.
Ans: 90km/h
